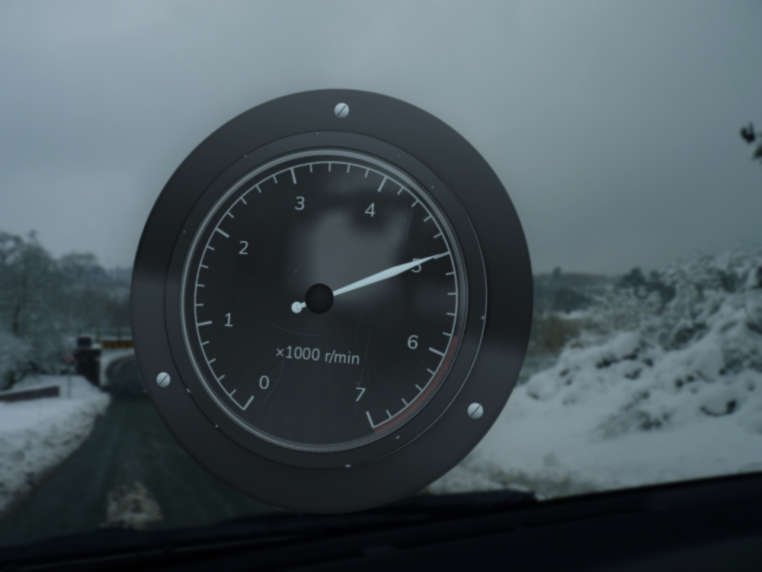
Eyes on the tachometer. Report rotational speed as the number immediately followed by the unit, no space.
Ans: 5000rpm
